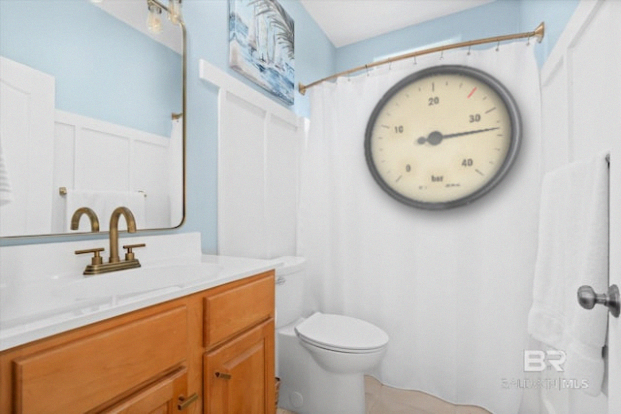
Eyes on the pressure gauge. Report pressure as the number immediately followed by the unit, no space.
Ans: 33bar
